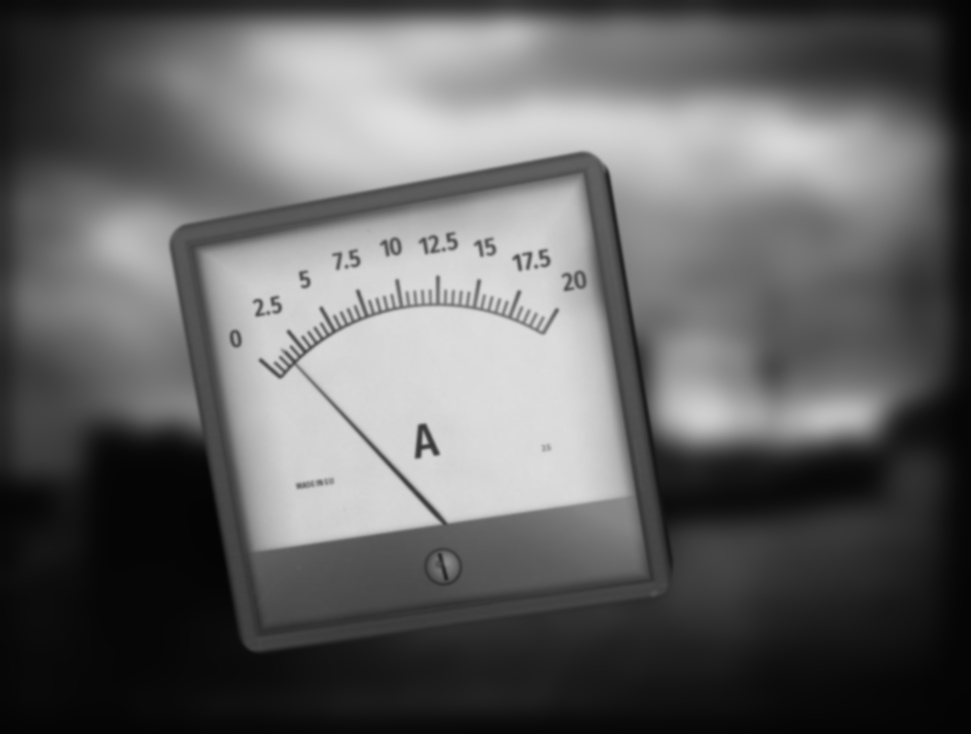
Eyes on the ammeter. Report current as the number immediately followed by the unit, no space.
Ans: 1.5A
